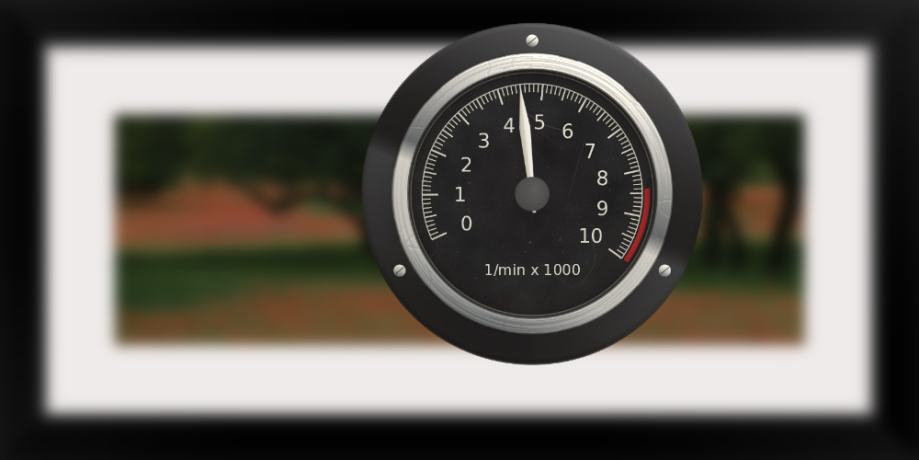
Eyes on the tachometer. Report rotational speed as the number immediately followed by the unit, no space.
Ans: 4500rpm
